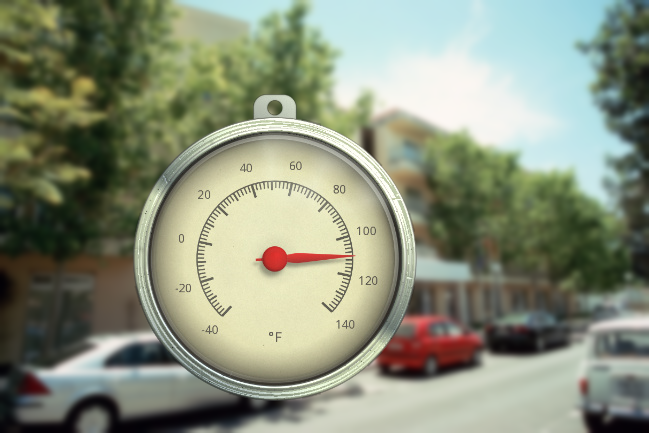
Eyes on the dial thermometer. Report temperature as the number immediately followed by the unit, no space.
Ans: 110°F
